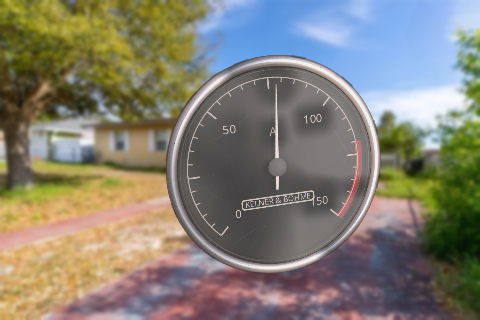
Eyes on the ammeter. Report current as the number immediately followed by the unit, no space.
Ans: 77.5A
